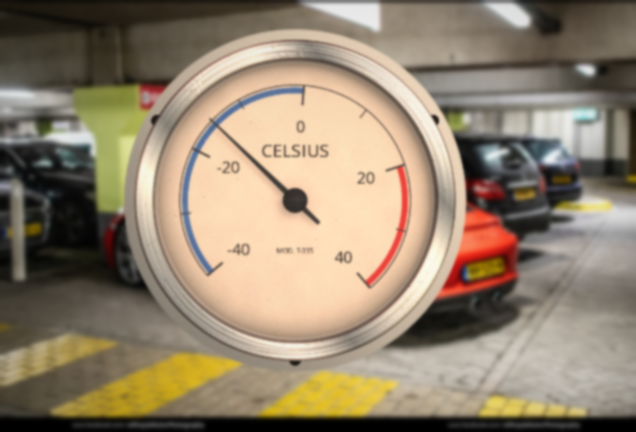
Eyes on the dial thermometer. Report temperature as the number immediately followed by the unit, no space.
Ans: -15°C
